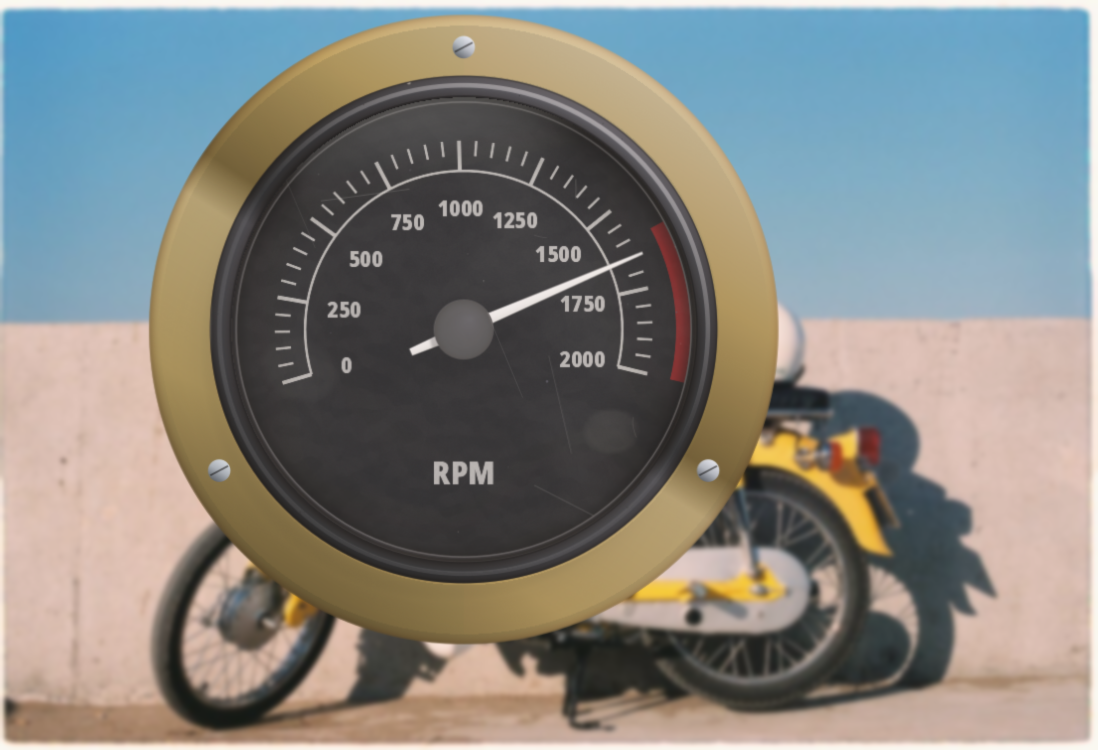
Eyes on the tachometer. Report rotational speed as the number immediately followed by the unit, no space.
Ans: 1650rpm
